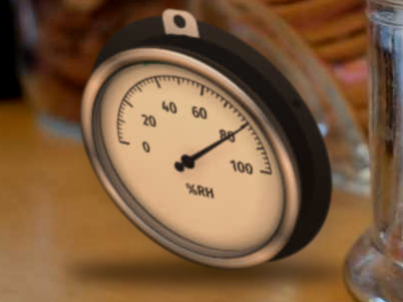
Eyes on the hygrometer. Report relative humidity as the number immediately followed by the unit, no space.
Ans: 80%
